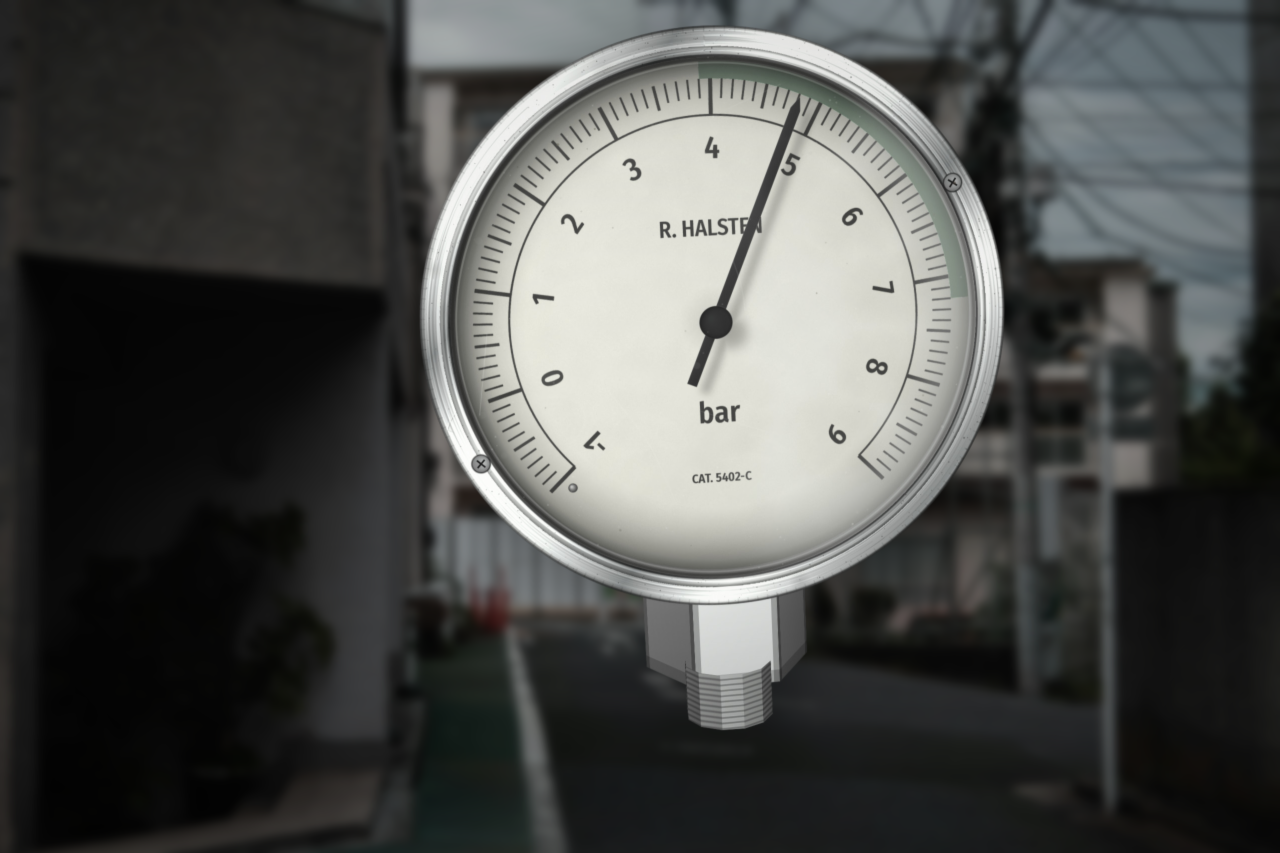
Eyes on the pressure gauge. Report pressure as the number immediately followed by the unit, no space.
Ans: 4.8bar
